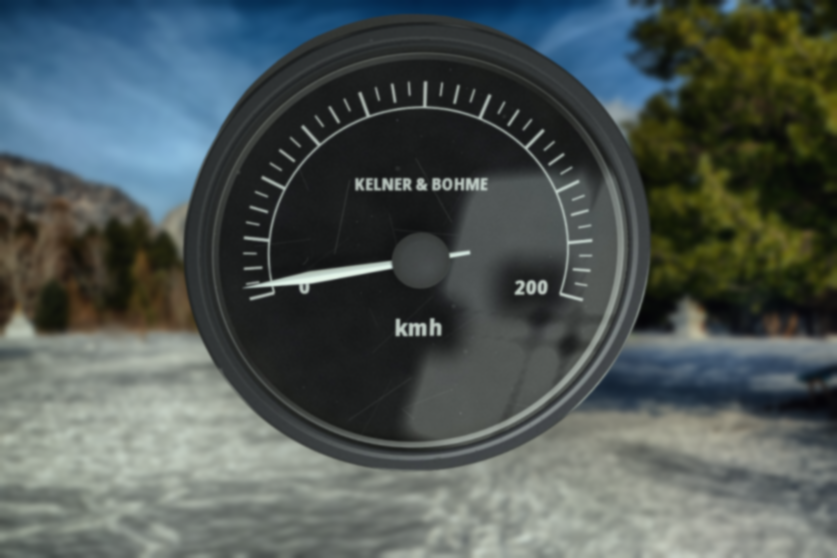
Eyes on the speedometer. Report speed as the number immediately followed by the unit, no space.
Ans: 5km/h
